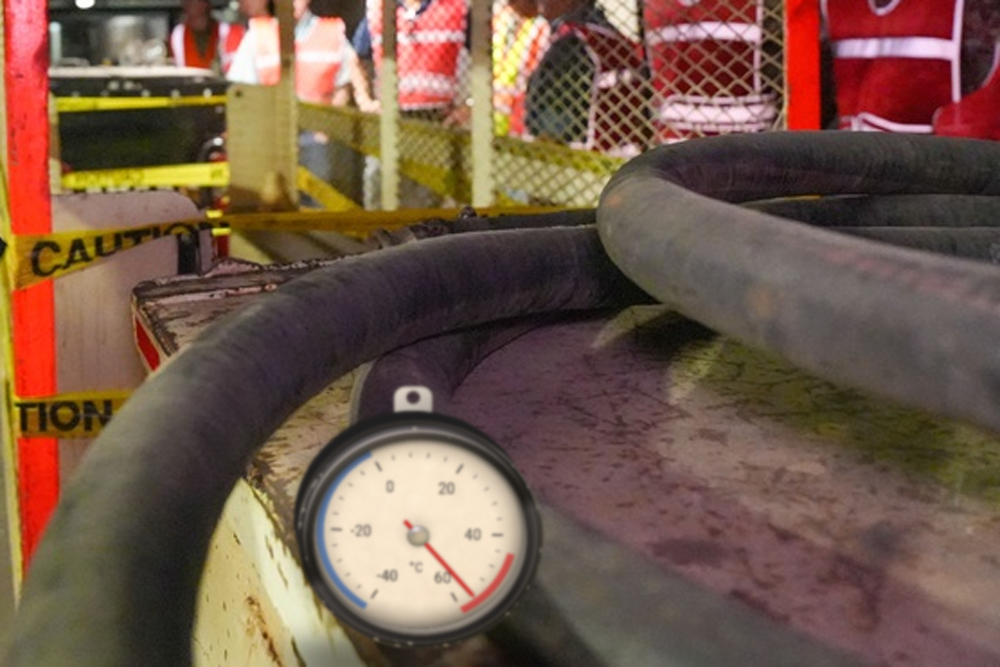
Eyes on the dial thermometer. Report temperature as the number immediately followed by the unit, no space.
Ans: 56°C
